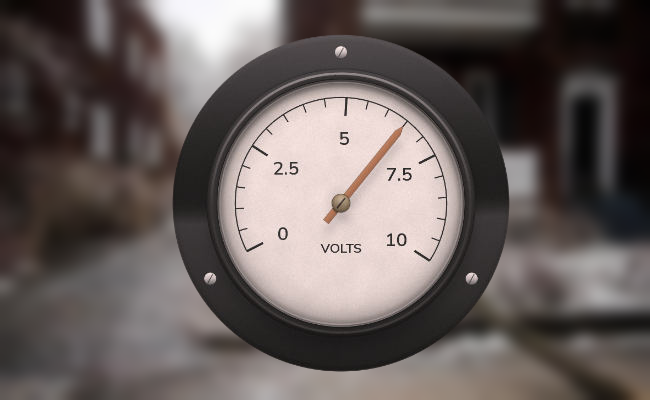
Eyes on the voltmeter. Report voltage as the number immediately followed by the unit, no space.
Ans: 6.5V
